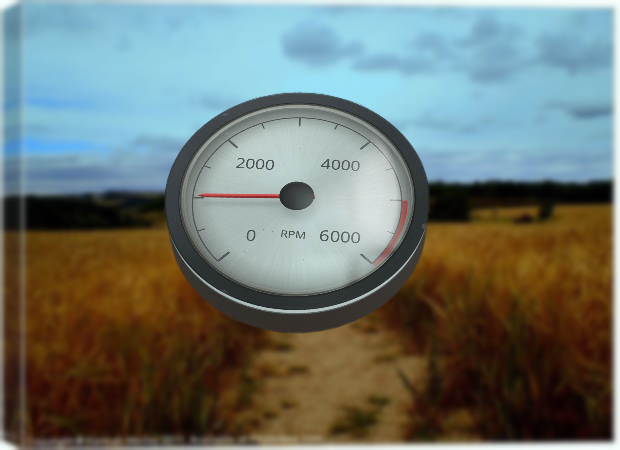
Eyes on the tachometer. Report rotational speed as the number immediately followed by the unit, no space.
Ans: 1000rpm
